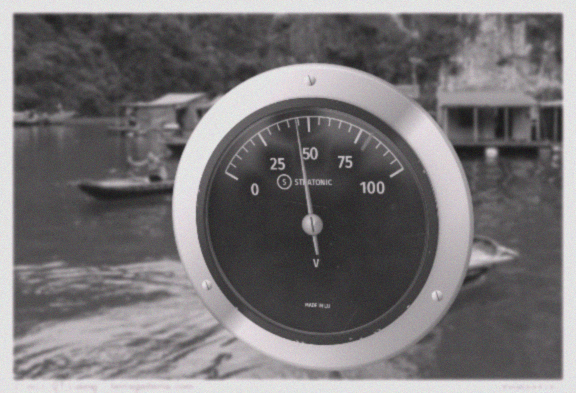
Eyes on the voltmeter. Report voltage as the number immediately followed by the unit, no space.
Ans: 45V
